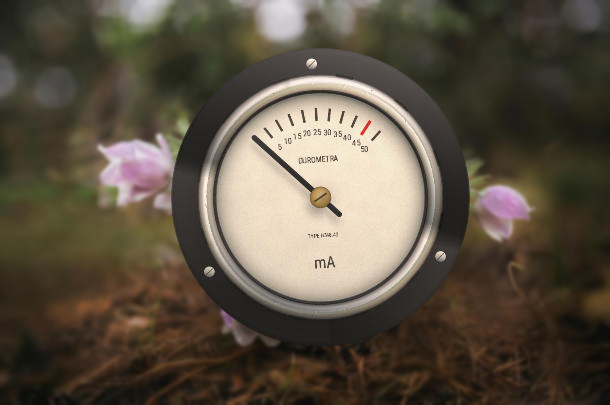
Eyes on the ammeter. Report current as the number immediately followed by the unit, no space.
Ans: 0mA
